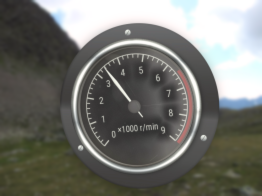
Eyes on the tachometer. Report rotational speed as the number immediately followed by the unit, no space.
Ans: 3400rpm
